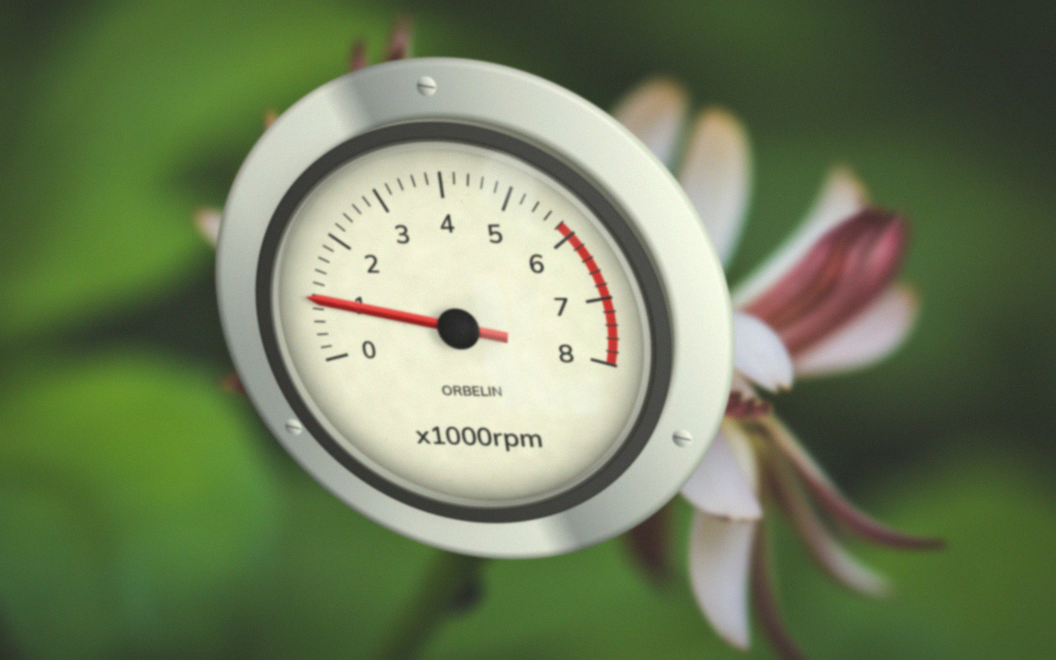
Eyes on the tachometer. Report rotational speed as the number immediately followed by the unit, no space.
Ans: 1000rpm
